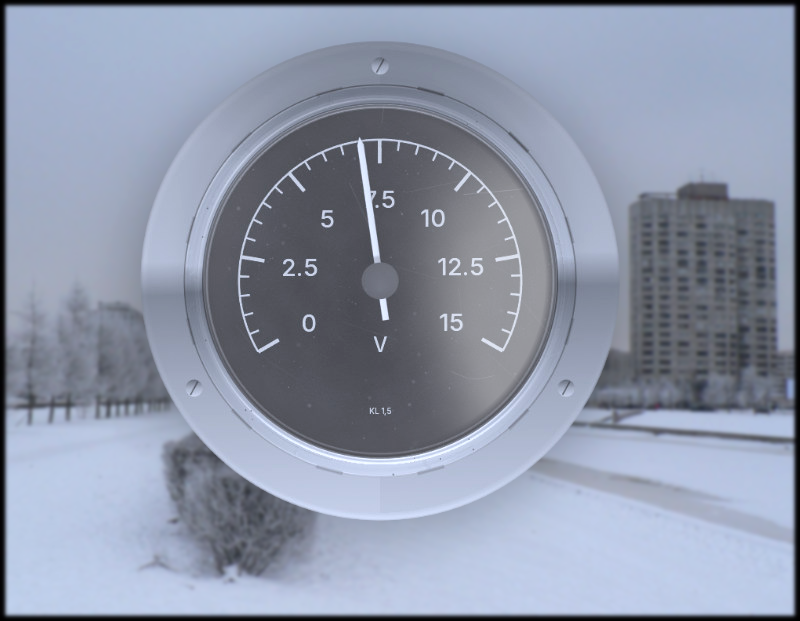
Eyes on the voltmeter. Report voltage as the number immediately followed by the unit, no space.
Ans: 7V
